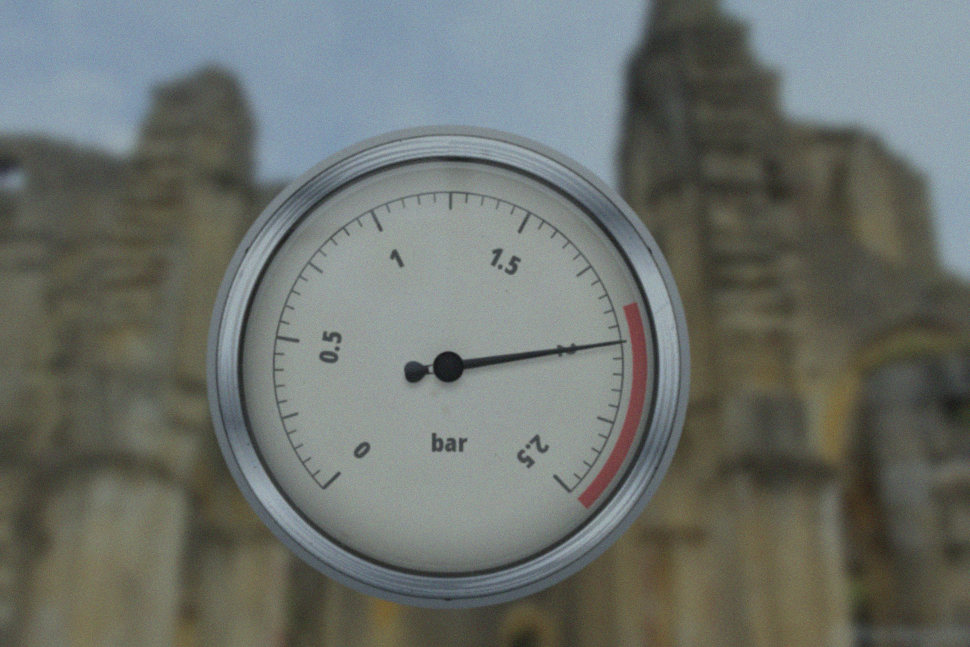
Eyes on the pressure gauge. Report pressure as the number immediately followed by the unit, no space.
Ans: 2bar
